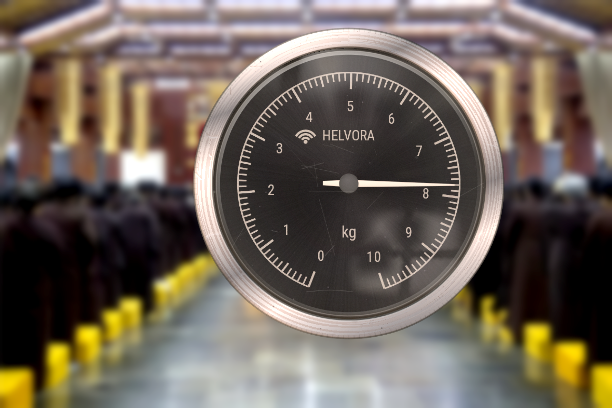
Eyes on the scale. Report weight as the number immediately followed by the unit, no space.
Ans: 7.8kg
